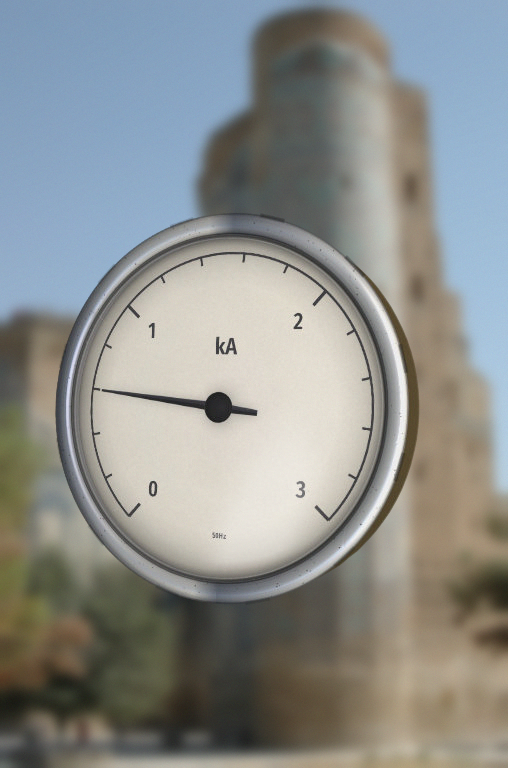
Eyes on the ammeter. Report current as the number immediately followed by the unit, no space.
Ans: 0.6kA
